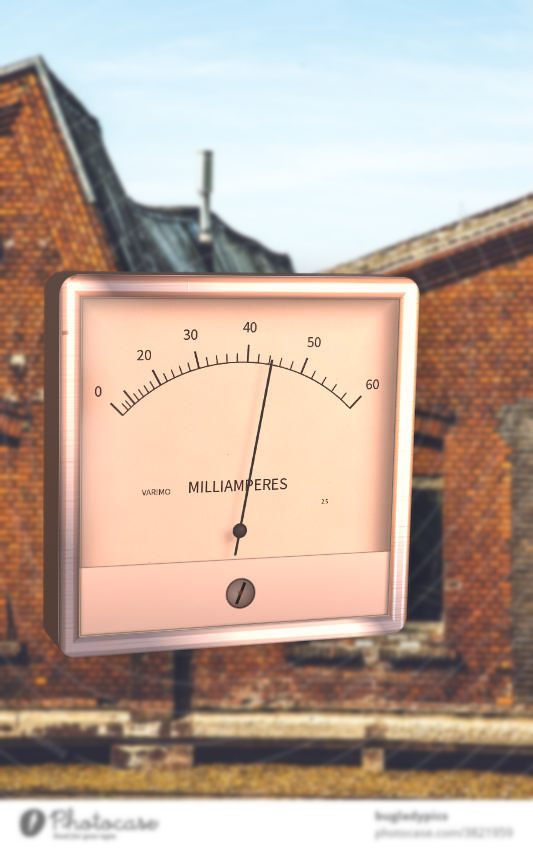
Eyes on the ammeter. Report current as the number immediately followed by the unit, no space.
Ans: 44mA
